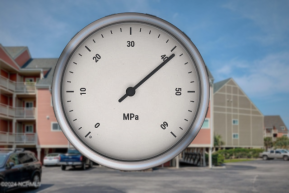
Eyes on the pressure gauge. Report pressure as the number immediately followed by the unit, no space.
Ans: 41MPa
